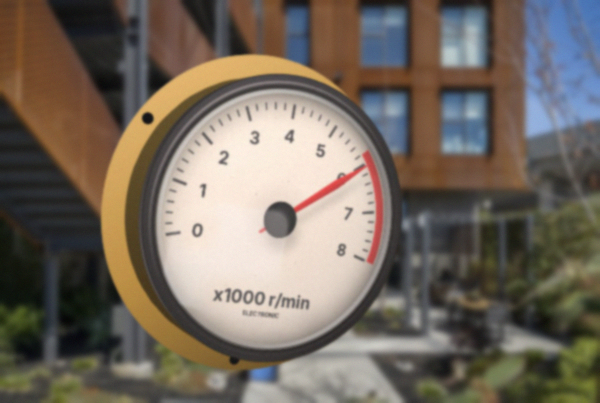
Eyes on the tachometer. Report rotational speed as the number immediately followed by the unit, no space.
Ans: 6000rpm
